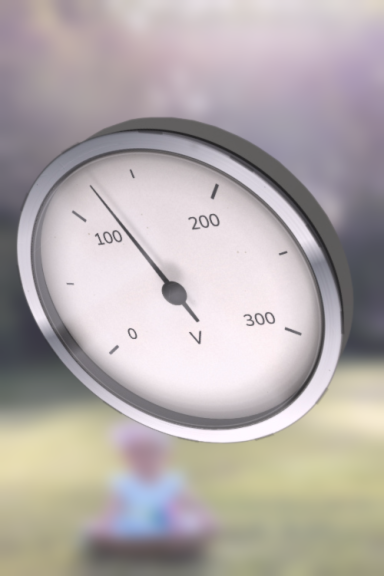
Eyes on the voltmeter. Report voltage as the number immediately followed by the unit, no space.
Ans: 125V
